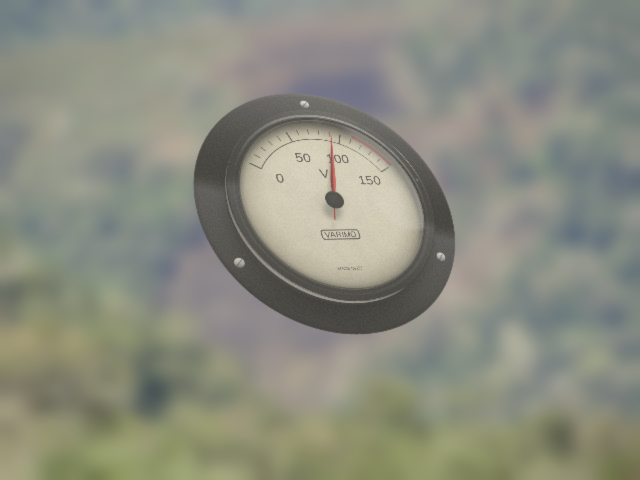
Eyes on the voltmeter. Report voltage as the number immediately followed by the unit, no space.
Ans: 90V
